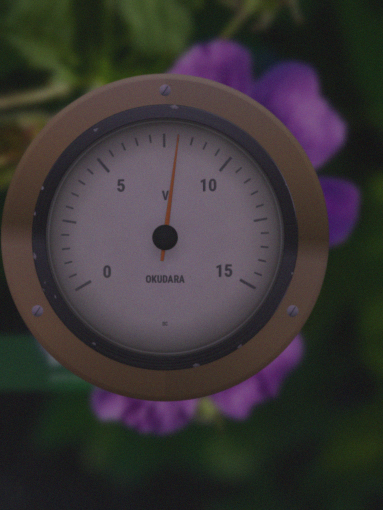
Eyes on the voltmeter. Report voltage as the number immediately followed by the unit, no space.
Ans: 8V
